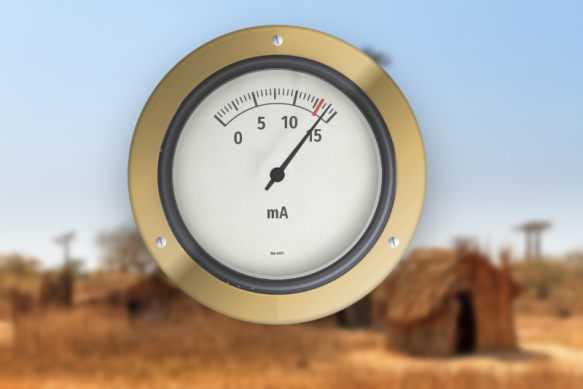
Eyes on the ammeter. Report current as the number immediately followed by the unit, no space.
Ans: 14mA
